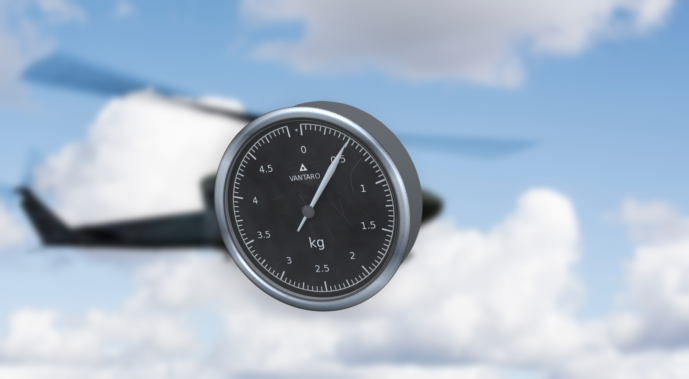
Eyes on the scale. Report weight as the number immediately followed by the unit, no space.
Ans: 0.5kg
